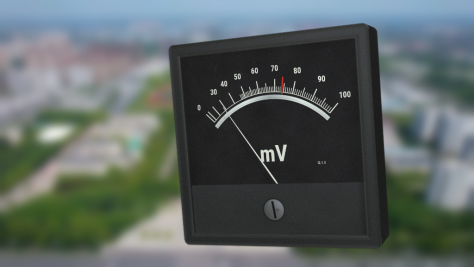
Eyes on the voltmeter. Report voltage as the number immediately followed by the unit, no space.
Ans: 30mV
